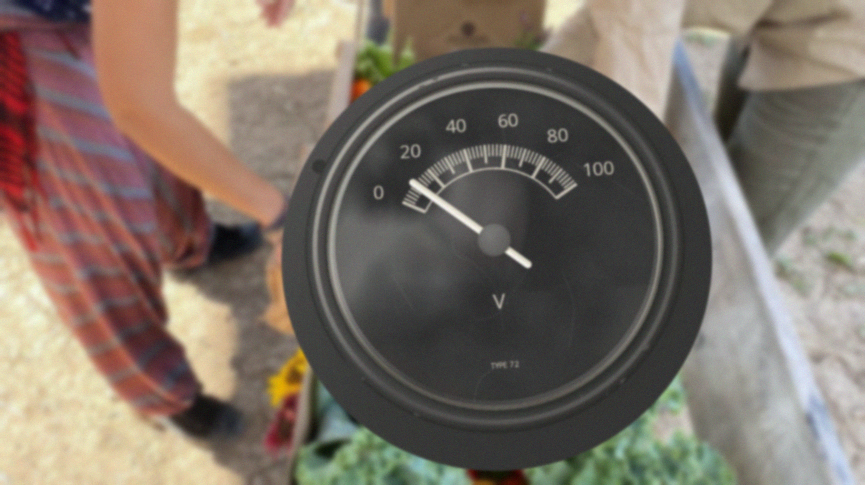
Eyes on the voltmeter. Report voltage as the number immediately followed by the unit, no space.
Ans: 10V
